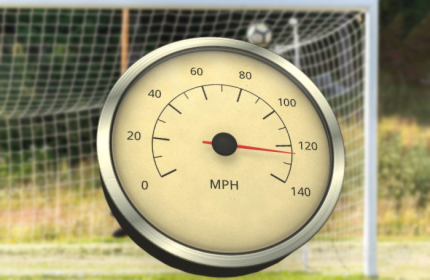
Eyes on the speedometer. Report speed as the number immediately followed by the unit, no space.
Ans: 125mph
